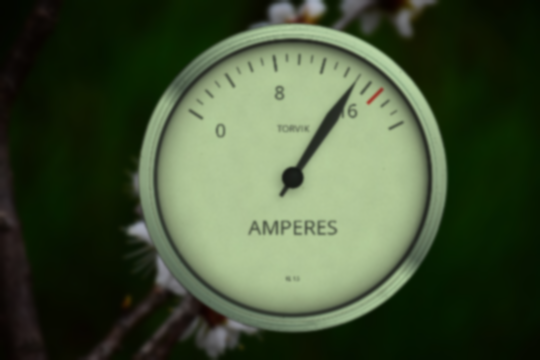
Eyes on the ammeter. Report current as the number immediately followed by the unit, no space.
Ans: 15A
